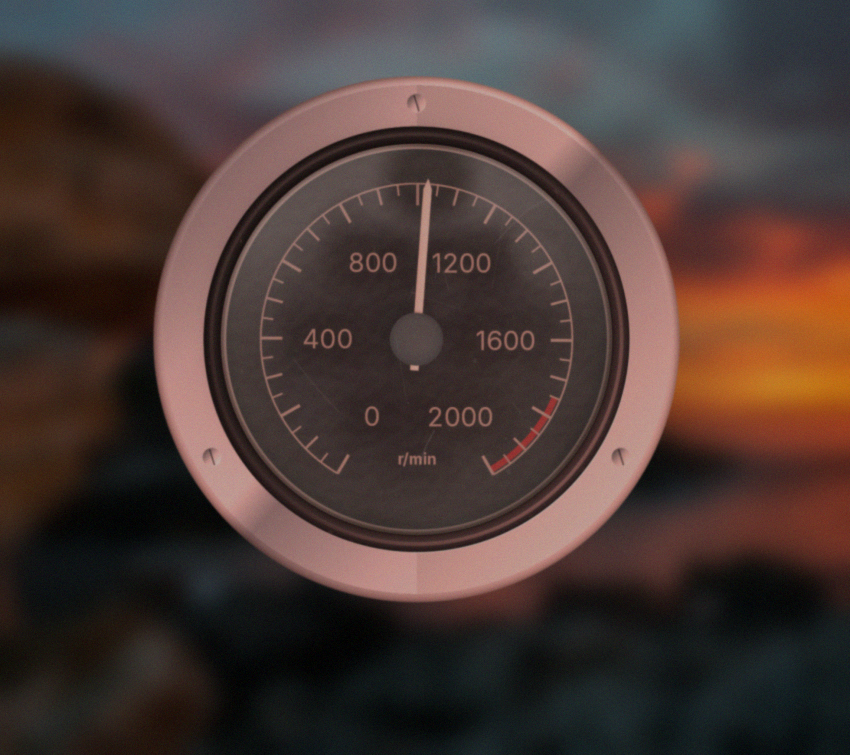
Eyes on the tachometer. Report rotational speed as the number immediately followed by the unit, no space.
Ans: 1025rpm
